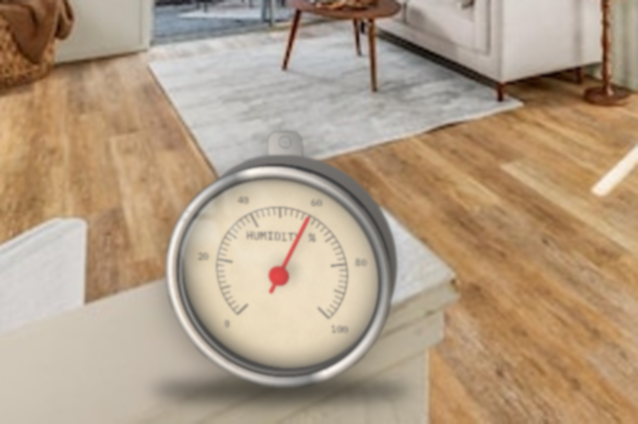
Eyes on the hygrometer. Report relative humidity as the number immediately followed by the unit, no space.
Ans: 60%
